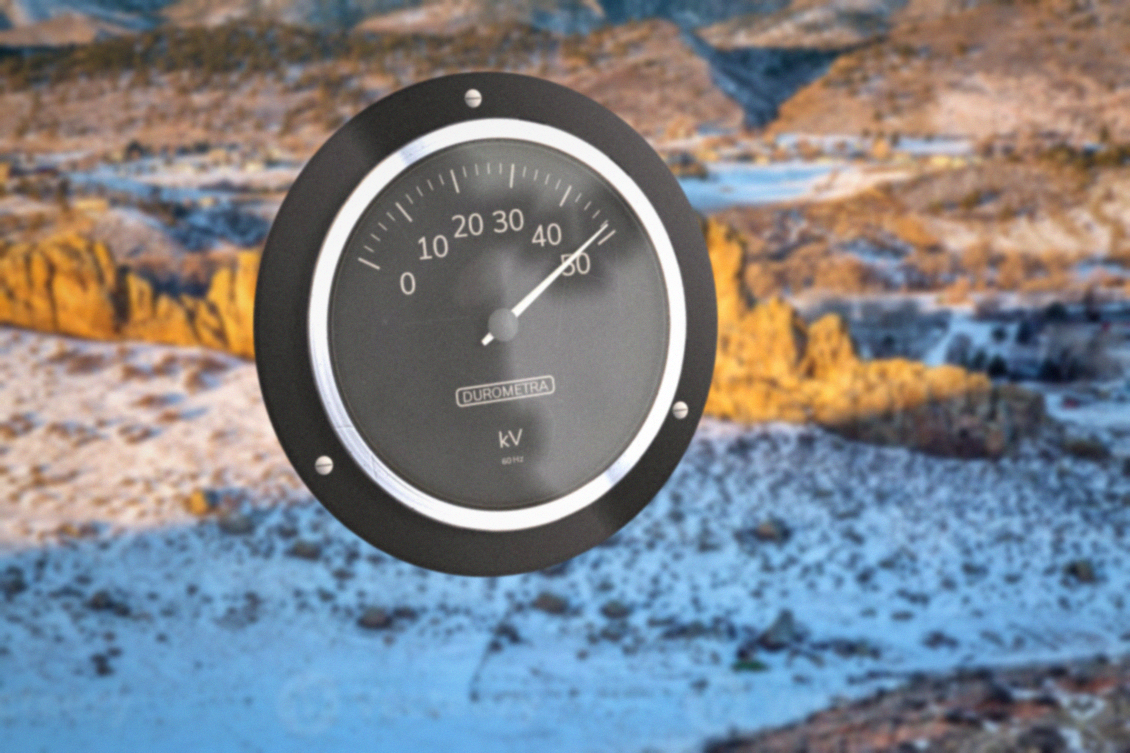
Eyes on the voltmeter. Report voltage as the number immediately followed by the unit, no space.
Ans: 48kV
